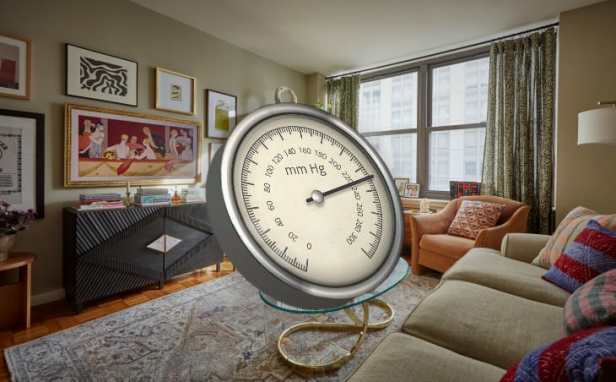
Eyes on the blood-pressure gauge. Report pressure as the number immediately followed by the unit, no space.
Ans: 230mmHg
